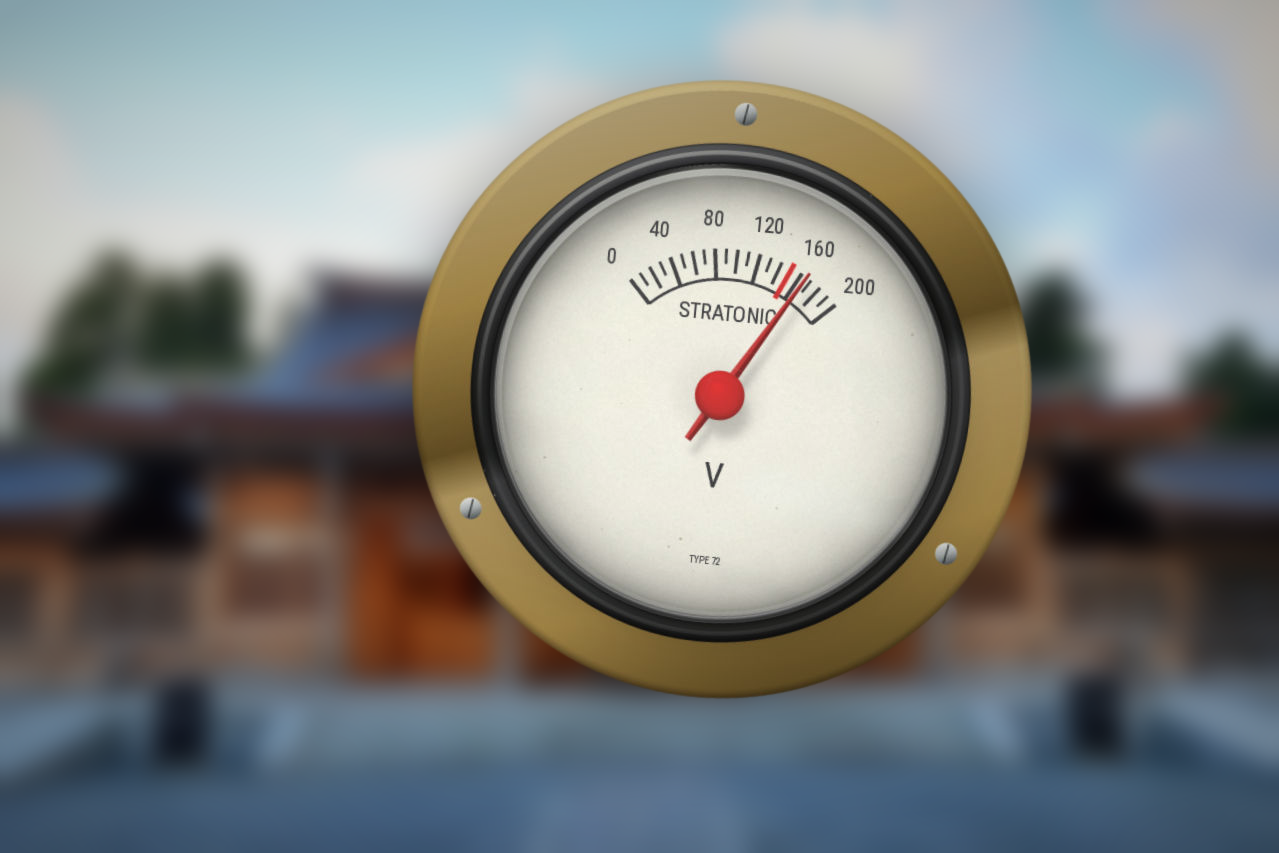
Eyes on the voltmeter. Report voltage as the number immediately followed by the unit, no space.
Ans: 165V
